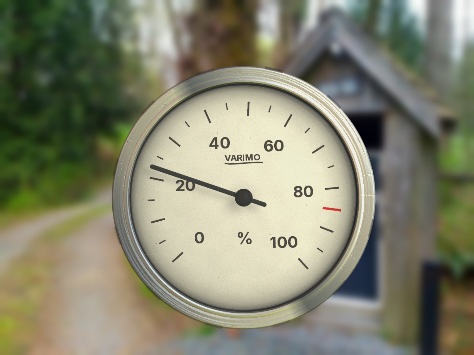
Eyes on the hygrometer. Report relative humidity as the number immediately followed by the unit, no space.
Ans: 22.5%
